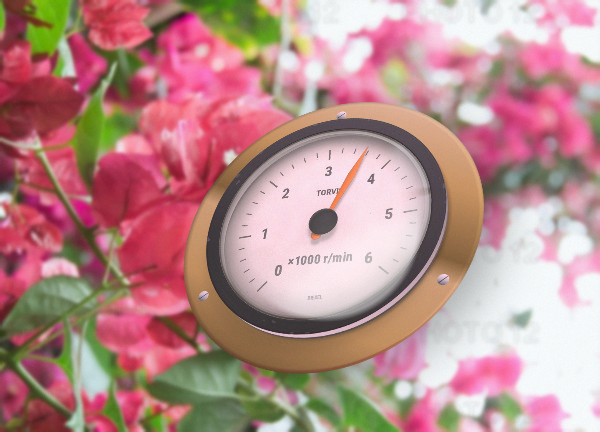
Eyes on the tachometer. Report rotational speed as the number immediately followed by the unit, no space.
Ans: 3600rpm
